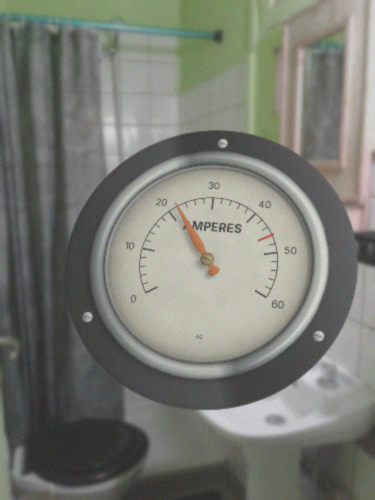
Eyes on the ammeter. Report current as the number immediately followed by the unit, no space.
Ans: 22A
